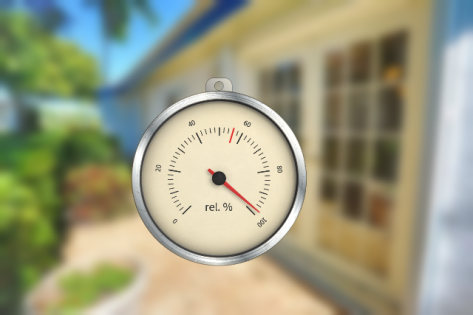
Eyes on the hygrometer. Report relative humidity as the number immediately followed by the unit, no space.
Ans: 98%
